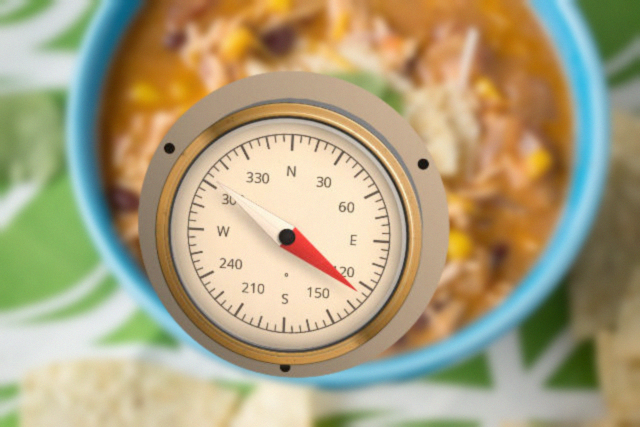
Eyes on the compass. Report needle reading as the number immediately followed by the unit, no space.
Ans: 125°
